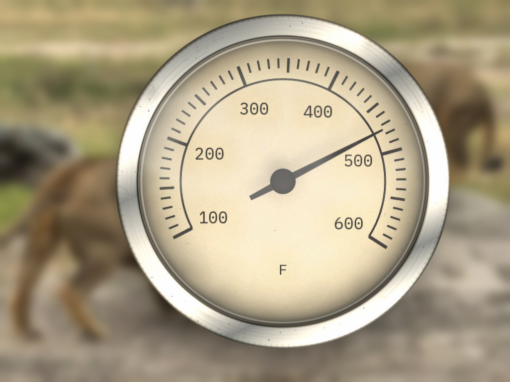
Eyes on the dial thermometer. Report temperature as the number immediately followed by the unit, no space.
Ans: 475°F
